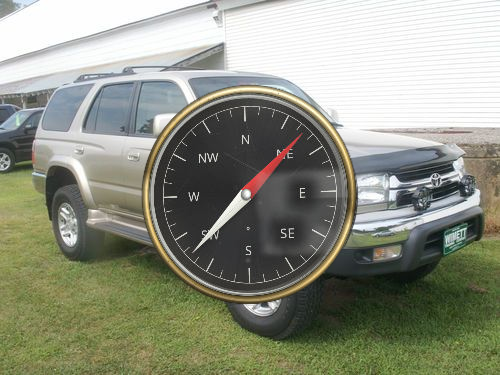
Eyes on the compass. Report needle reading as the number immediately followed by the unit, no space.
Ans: 45°
